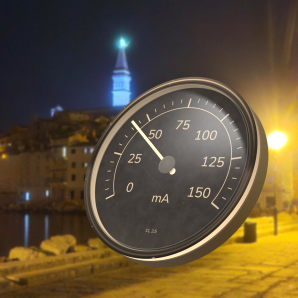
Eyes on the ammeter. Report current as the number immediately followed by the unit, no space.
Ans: 42.5mA
